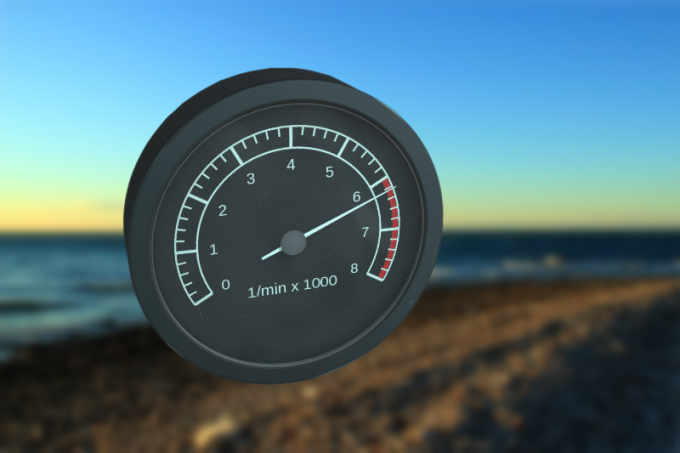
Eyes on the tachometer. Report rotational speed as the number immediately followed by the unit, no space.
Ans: 6200rpm
